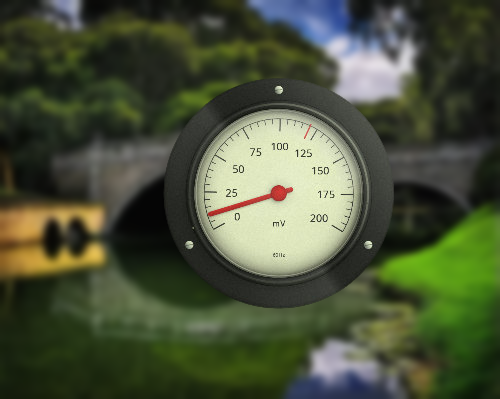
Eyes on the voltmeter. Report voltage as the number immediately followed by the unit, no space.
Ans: 10mV
